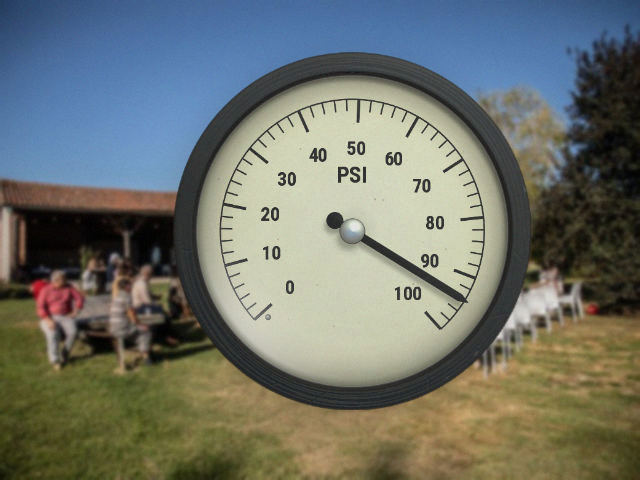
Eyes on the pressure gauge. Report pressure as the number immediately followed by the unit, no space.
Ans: 94psi
